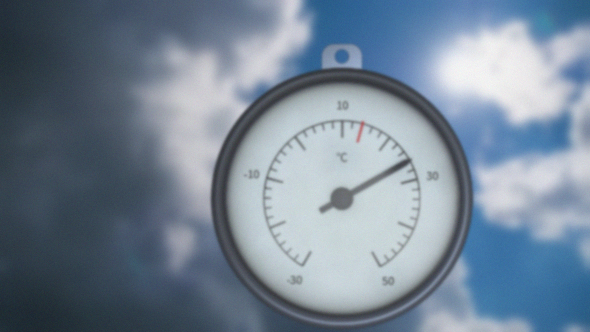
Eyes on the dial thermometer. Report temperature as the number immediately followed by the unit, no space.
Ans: 26°C
